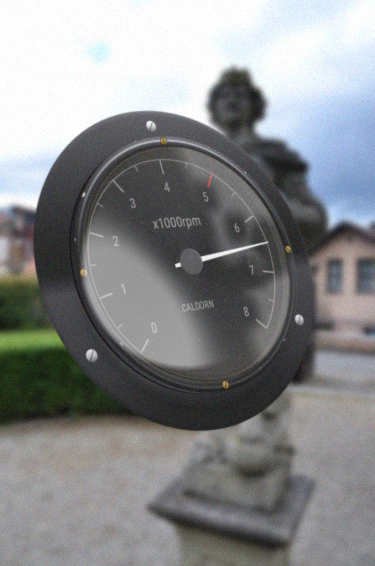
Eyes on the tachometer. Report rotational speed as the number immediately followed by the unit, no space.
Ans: 6500rpm
